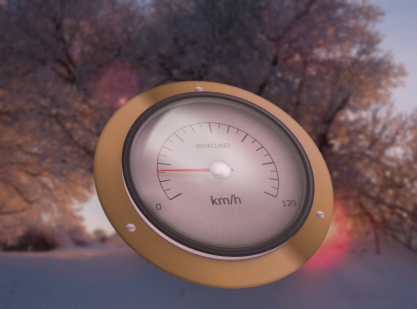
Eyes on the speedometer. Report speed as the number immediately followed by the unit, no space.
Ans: 15km/h
